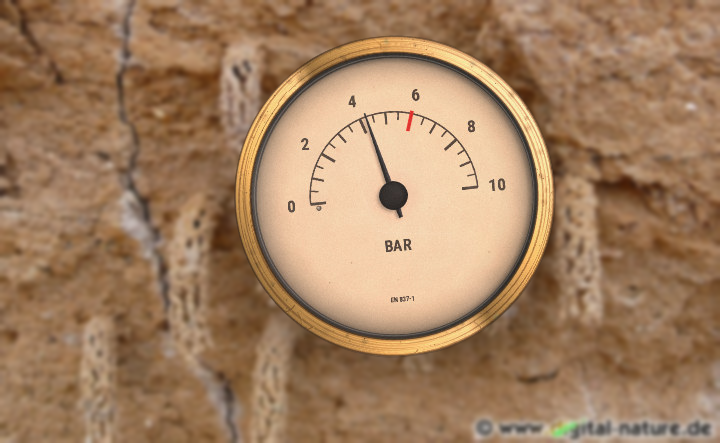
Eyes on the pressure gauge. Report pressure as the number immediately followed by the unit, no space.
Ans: 4.25bar
